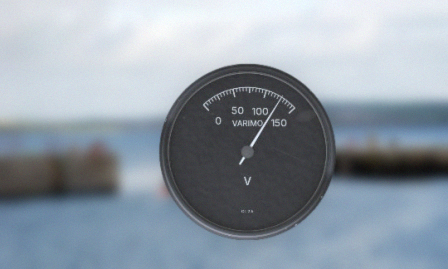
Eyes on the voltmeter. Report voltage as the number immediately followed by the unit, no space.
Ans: 125V
